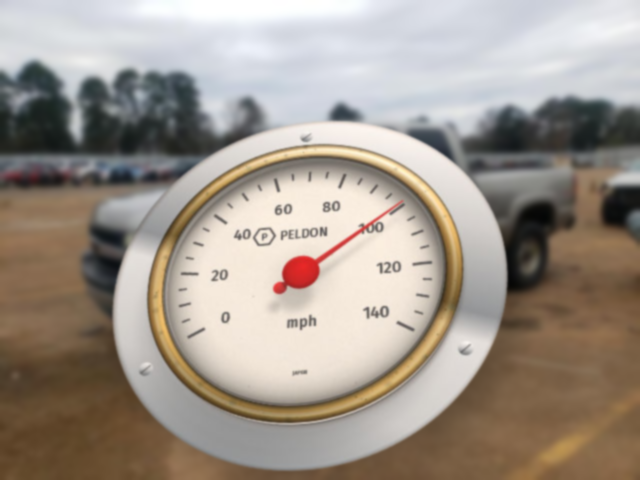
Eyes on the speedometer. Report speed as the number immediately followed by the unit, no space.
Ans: 100mph
